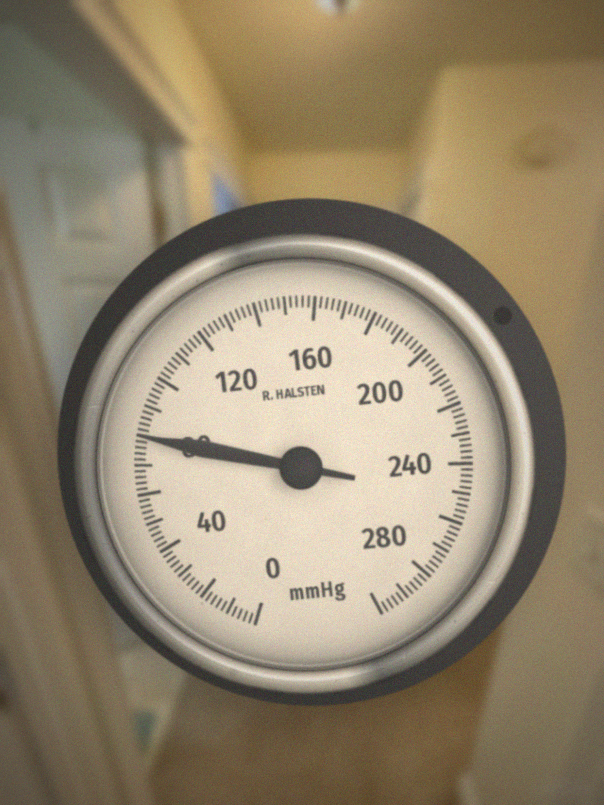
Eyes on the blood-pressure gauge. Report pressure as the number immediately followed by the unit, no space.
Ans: 80mmHg
